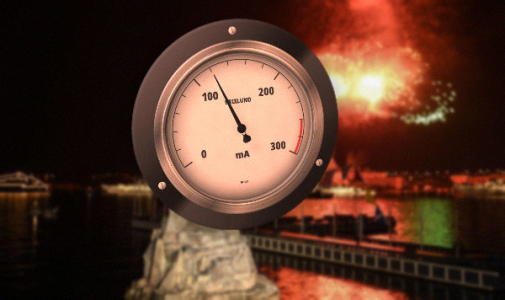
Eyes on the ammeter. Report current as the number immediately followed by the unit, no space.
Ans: 120mA
